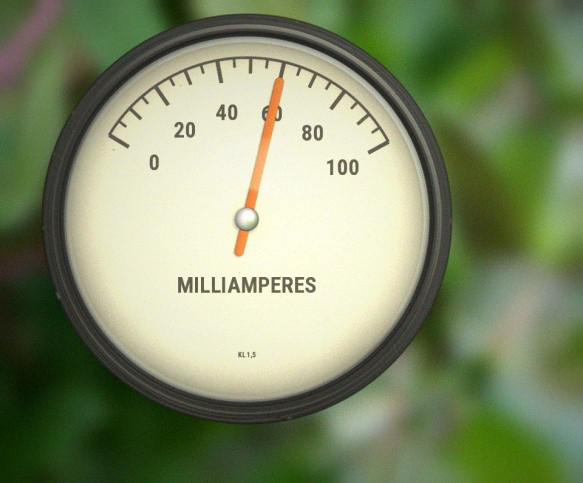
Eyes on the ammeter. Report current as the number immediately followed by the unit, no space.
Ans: 60mA
